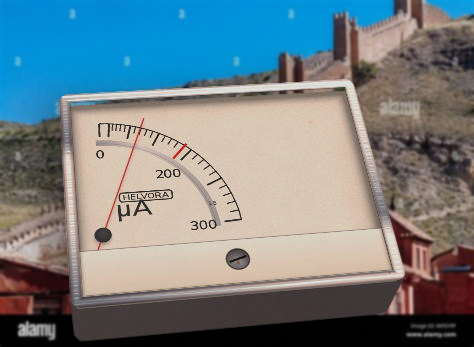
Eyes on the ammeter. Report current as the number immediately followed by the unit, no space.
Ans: 120µA
